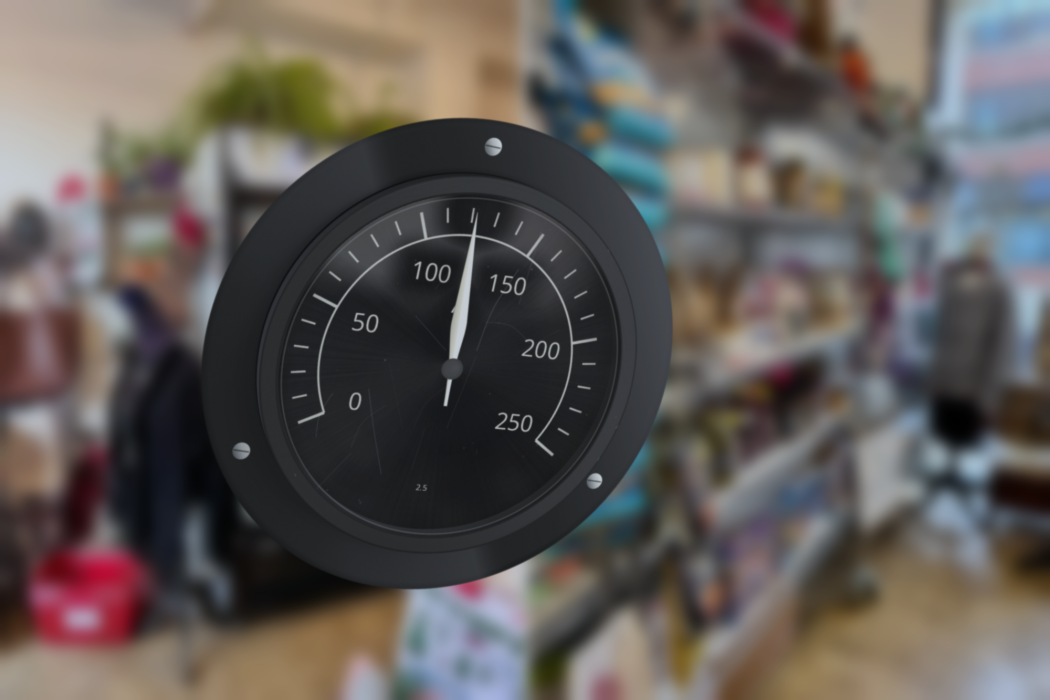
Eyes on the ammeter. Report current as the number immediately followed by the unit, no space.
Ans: 120A
